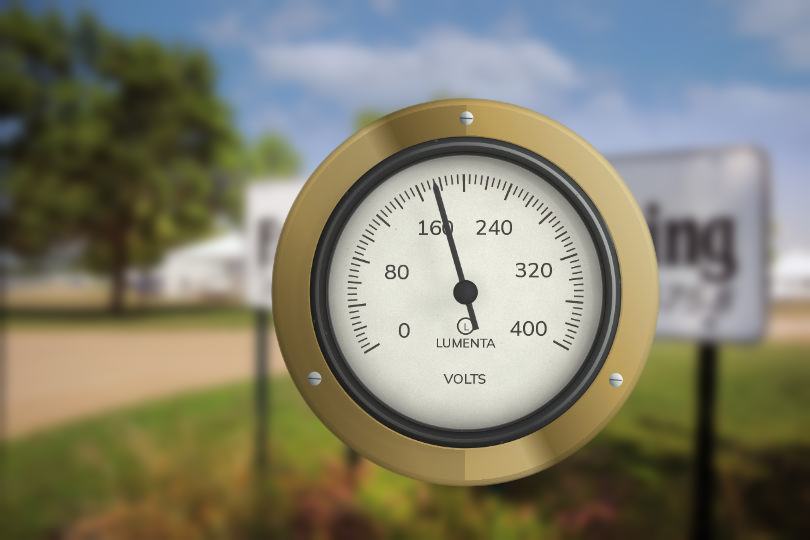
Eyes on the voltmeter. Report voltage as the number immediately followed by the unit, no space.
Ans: 175V
